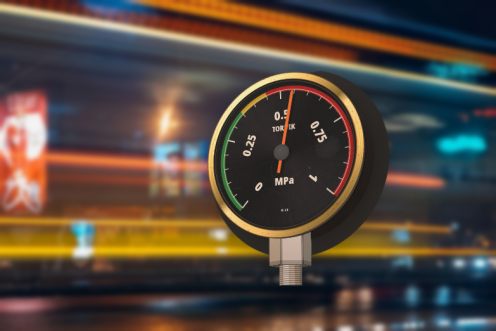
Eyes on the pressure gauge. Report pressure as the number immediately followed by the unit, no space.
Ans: 0.55MPa
